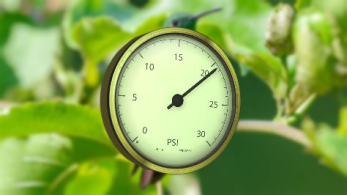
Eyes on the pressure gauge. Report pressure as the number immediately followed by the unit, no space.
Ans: 20.5psi
